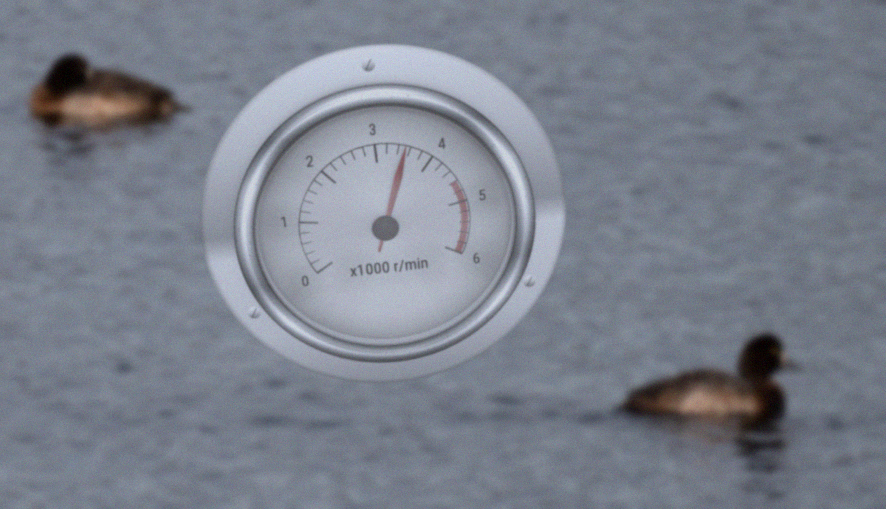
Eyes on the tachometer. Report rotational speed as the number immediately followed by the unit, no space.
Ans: 3500rpm
